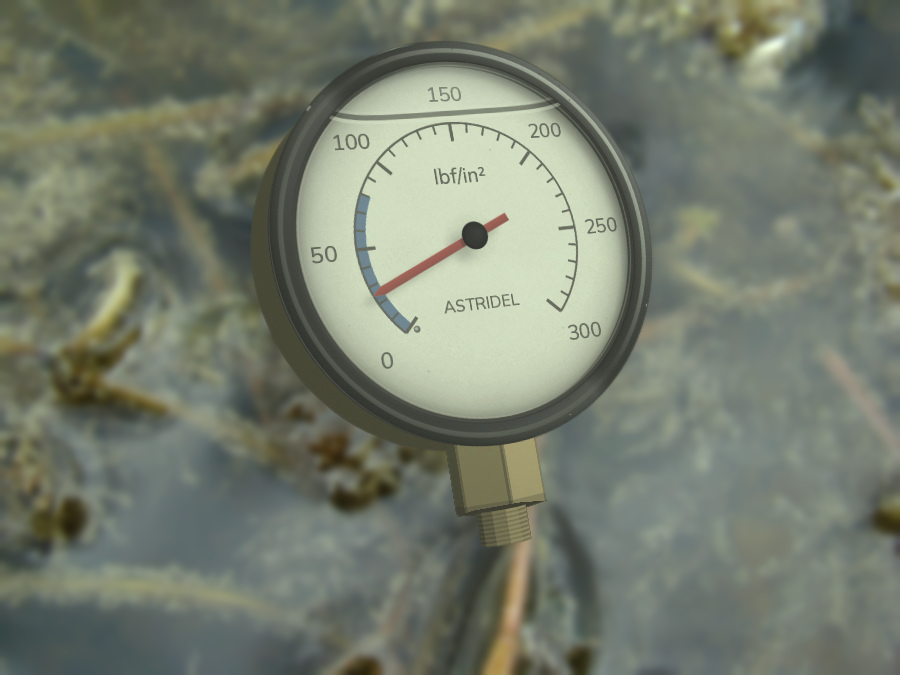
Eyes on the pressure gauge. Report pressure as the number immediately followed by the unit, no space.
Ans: 25psi
